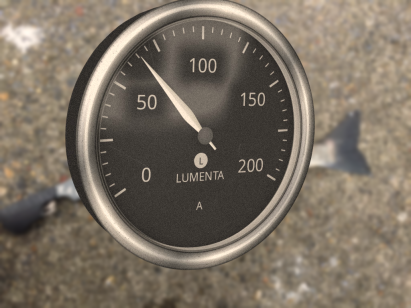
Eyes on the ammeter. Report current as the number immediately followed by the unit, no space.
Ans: 65A
